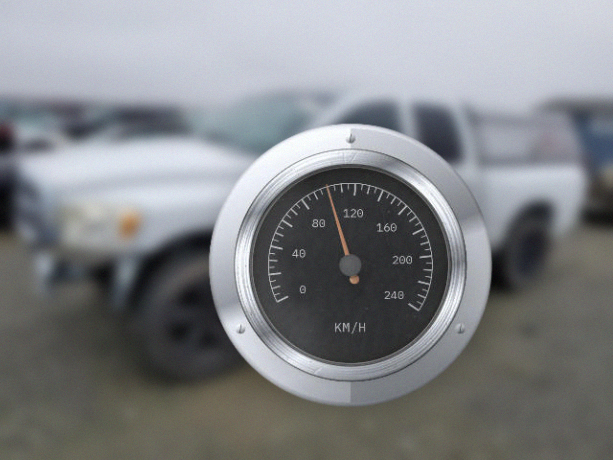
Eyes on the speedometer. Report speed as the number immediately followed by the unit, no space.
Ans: 100km/h
